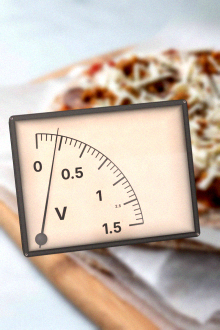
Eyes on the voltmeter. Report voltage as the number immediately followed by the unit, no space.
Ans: 0.2V
